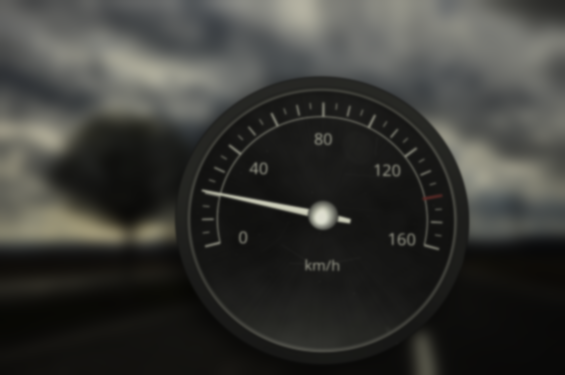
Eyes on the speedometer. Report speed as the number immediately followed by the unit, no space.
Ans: 20km/h
